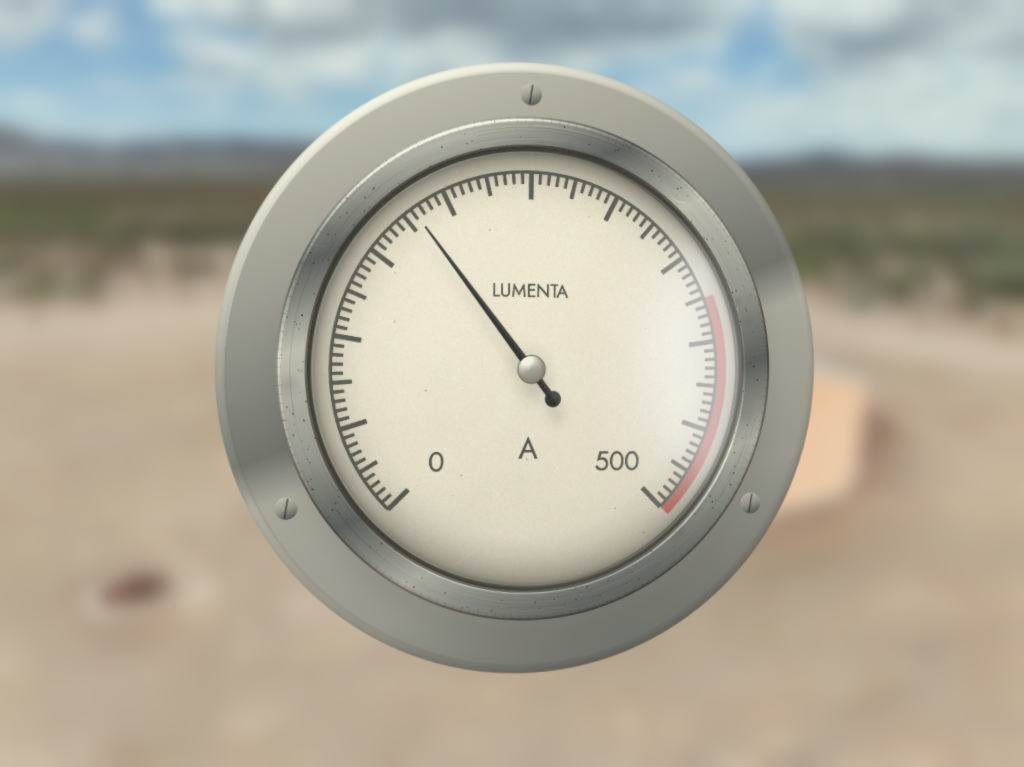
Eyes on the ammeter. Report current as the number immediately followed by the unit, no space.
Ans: 180A
